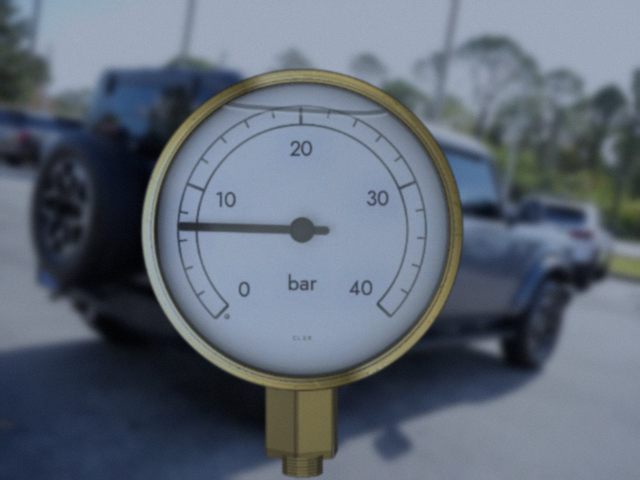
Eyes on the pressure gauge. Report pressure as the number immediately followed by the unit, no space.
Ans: 7bar
